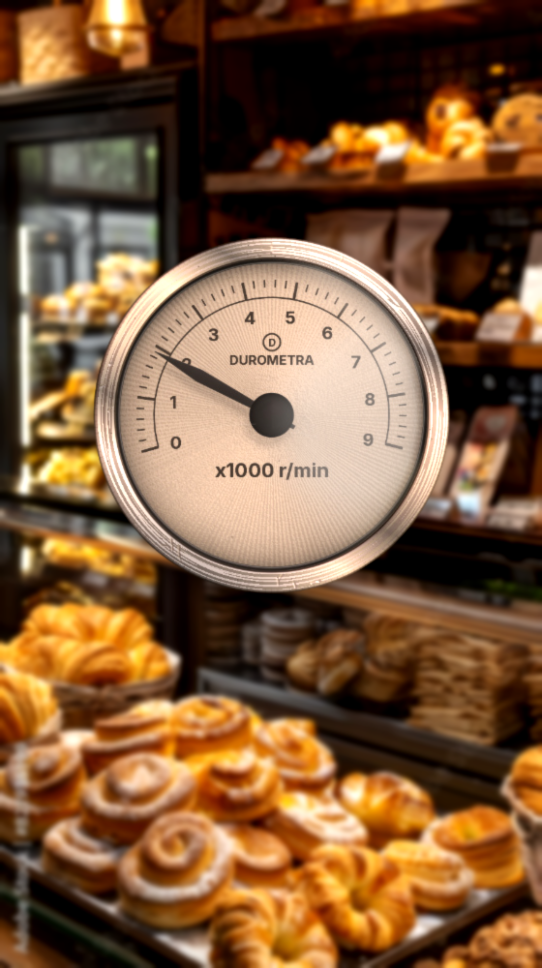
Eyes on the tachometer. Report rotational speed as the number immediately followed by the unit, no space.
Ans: 1900rpm
